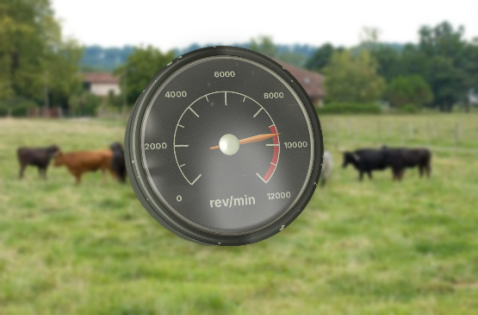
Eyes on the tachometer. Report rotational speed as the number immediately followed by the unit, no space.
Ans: 9500rpm
